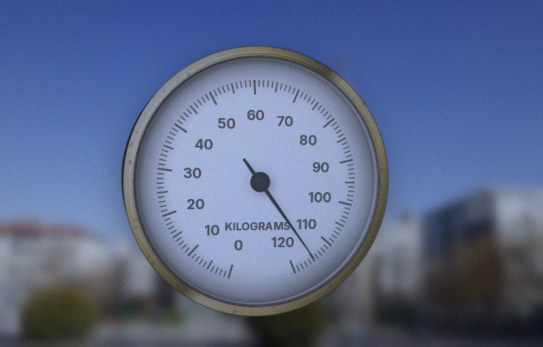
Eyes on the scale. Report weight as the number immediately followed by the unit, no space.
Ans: 115kg
